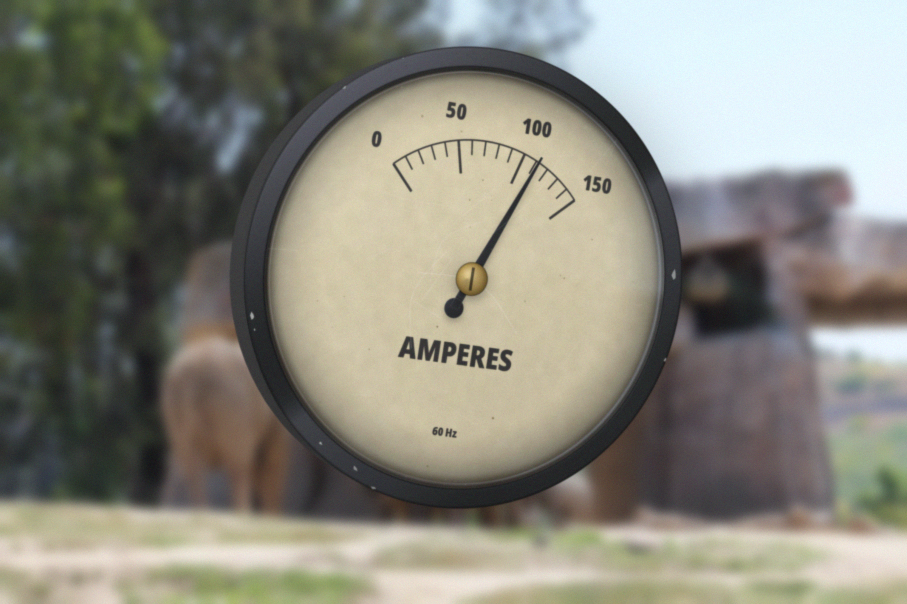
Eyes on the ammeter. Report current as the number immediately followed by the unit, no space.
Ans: 110A
